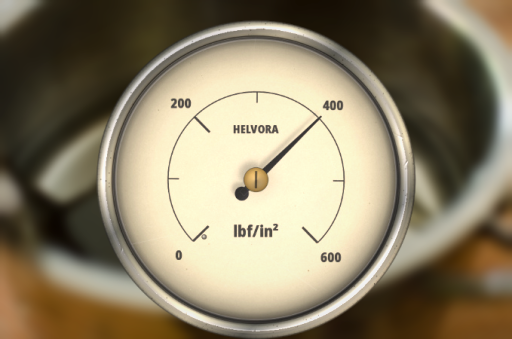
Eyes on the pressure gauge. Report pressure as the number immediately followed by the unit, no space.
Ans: 400psi
